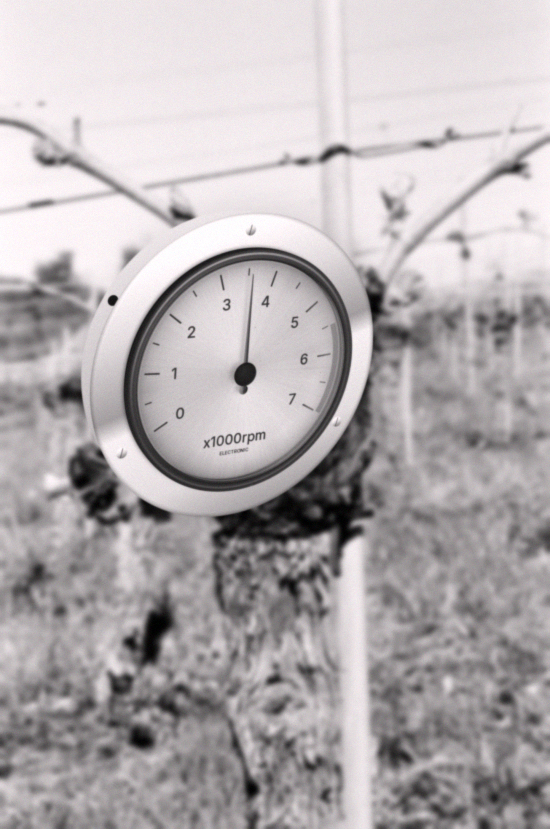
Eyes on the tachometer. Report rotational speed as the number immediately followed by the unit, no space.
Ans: 3500rpm
